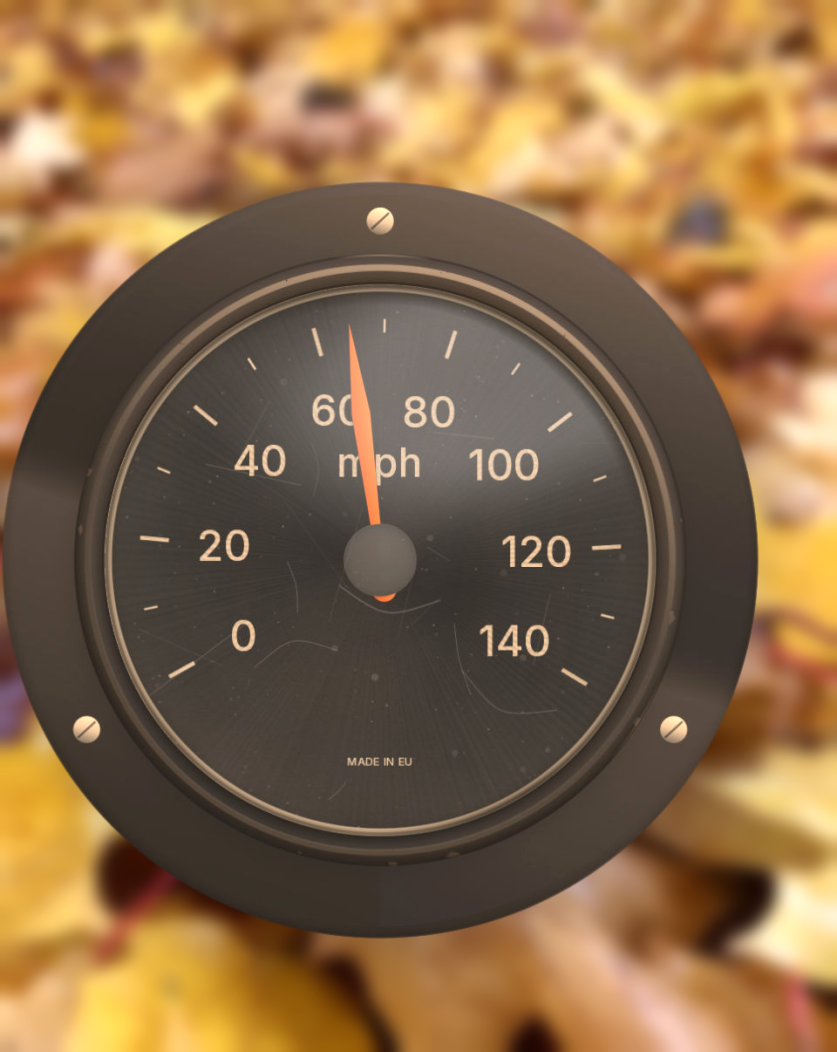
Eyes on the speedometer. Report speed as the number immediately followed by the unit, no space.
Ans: 65mph
